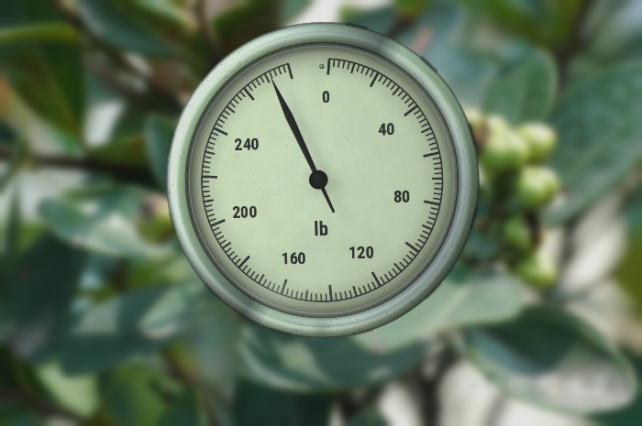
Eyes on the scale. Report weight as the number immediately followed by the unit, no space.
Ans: 272lb
